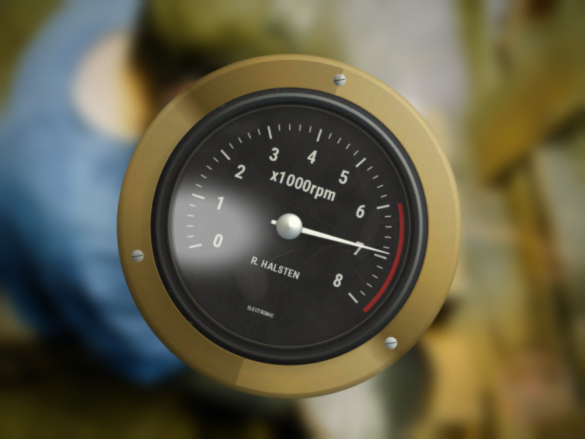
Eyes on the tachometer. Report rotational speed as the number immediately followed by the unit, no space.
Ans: 6900rpm
